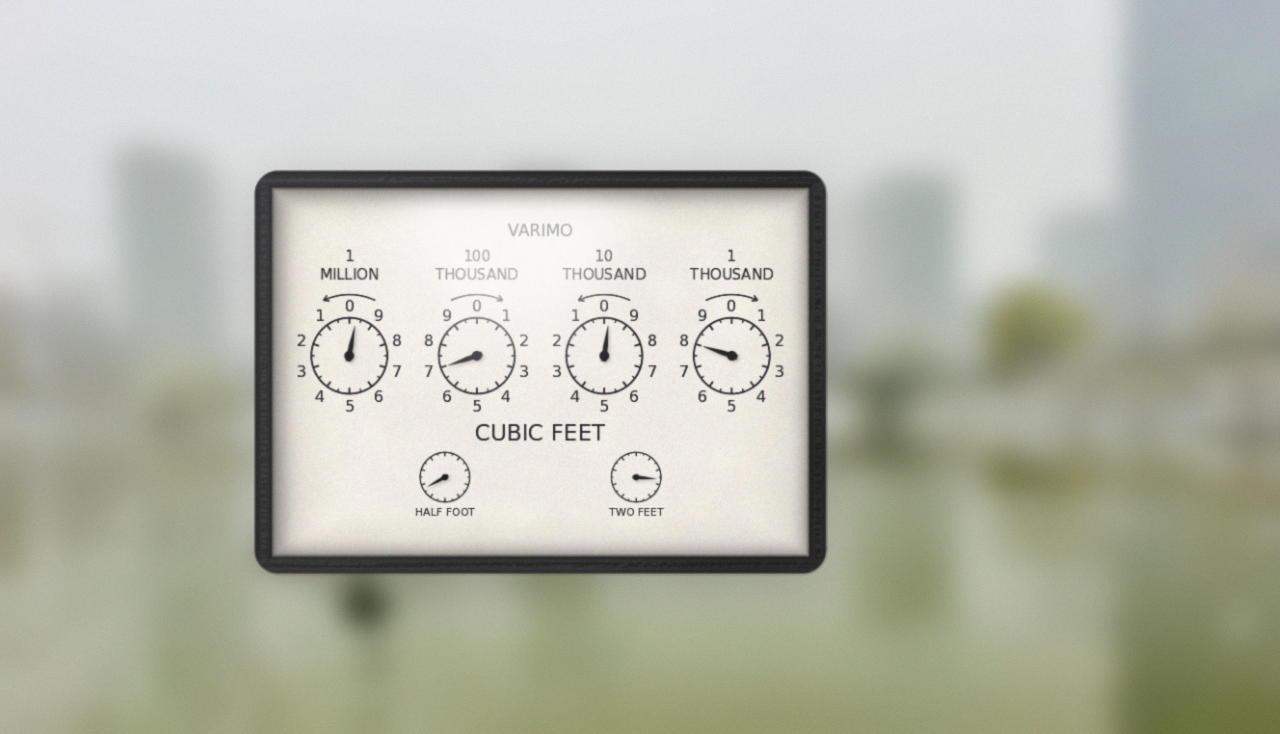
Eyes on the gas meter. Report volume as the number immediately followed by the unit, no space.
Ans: 969800ft³
